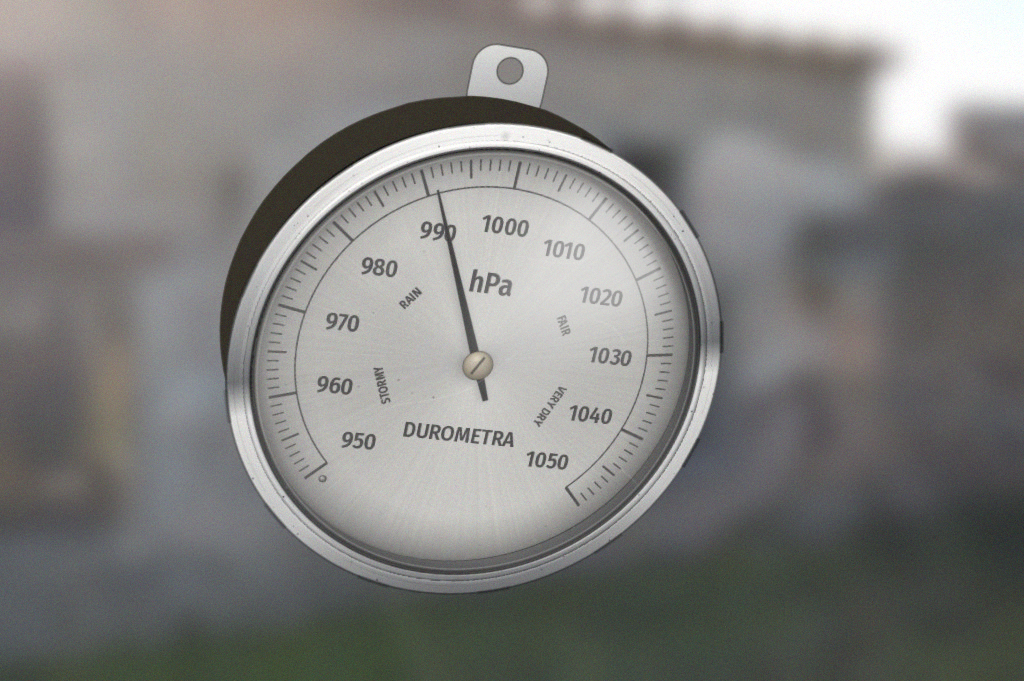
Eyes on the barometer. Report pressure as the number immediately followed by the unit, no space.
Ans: 991hPa
